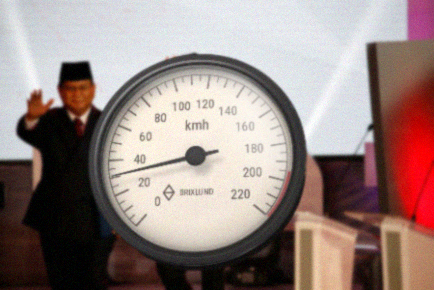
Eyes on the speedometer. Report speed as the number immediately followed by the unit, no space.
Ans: 30km/h
